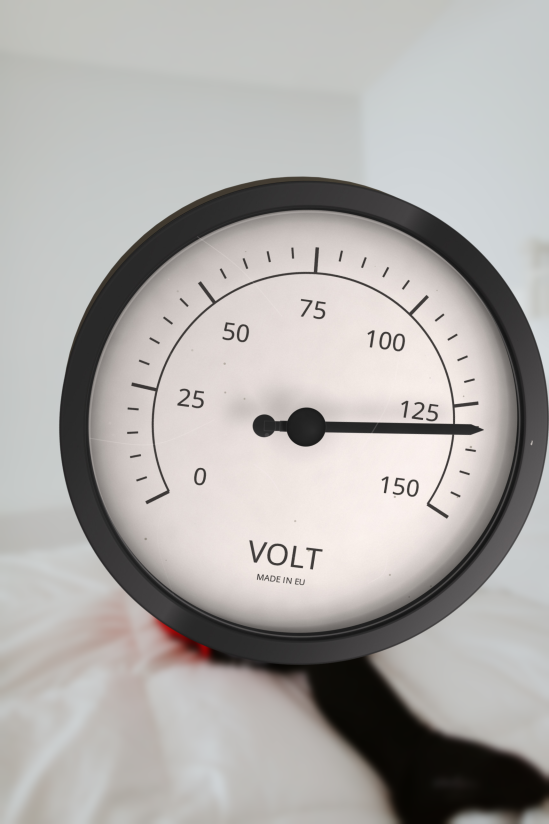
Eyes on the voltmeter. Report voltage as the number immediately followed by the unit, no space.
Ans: 130V
